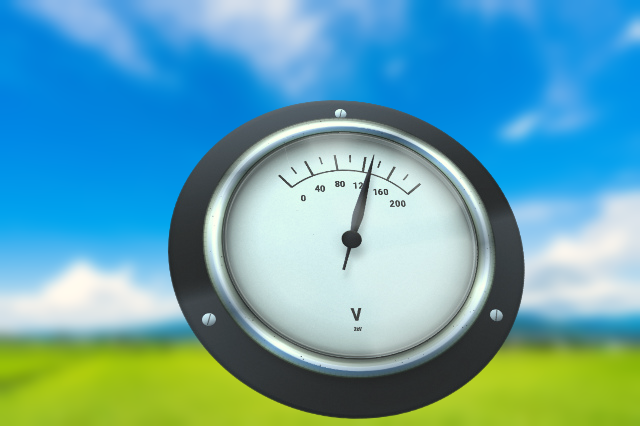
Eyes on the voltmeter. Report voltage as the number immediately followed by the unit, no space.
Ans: 130V
